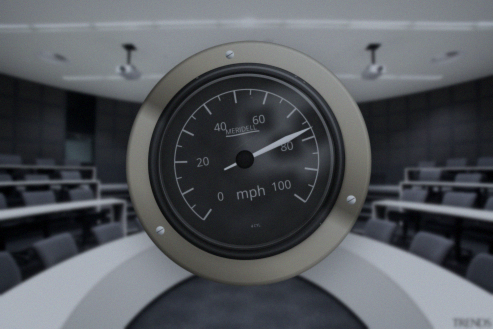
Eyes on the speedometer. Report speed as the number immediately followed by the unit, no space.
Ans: 77.5mph
